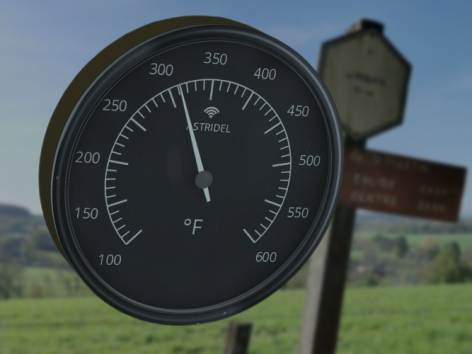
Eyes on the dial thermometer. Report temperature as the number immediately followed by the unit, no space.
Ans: 310°F
